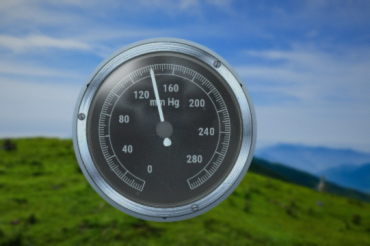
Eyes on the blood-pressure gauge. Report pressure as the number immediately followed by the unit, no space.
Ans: 140mmHg
